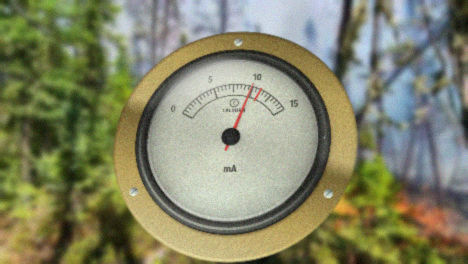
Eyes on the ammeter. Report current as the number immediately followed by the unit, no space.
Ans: 10mA
